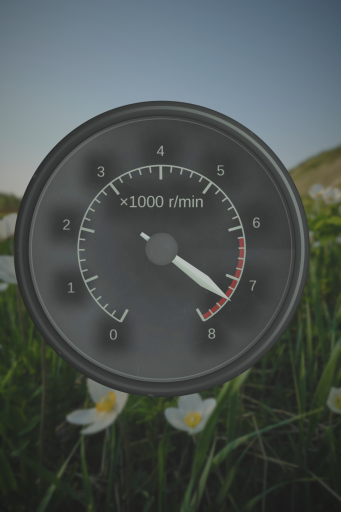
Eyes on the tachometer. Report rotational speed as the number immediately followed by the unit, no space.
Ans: 7400rpm
